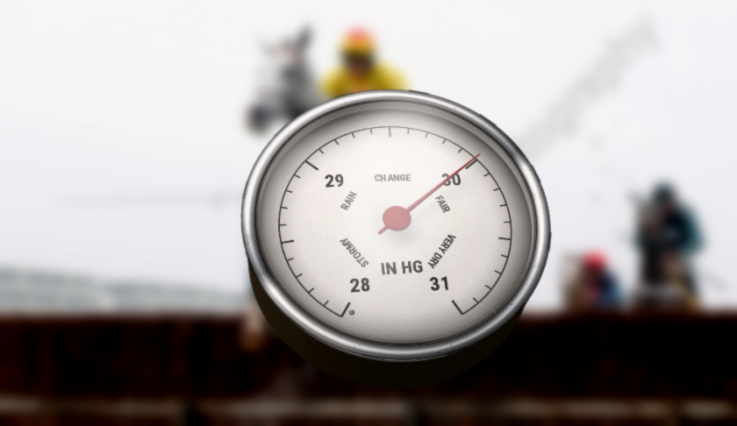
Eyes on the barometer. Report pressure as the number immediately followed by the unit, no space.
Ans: 30inHg
